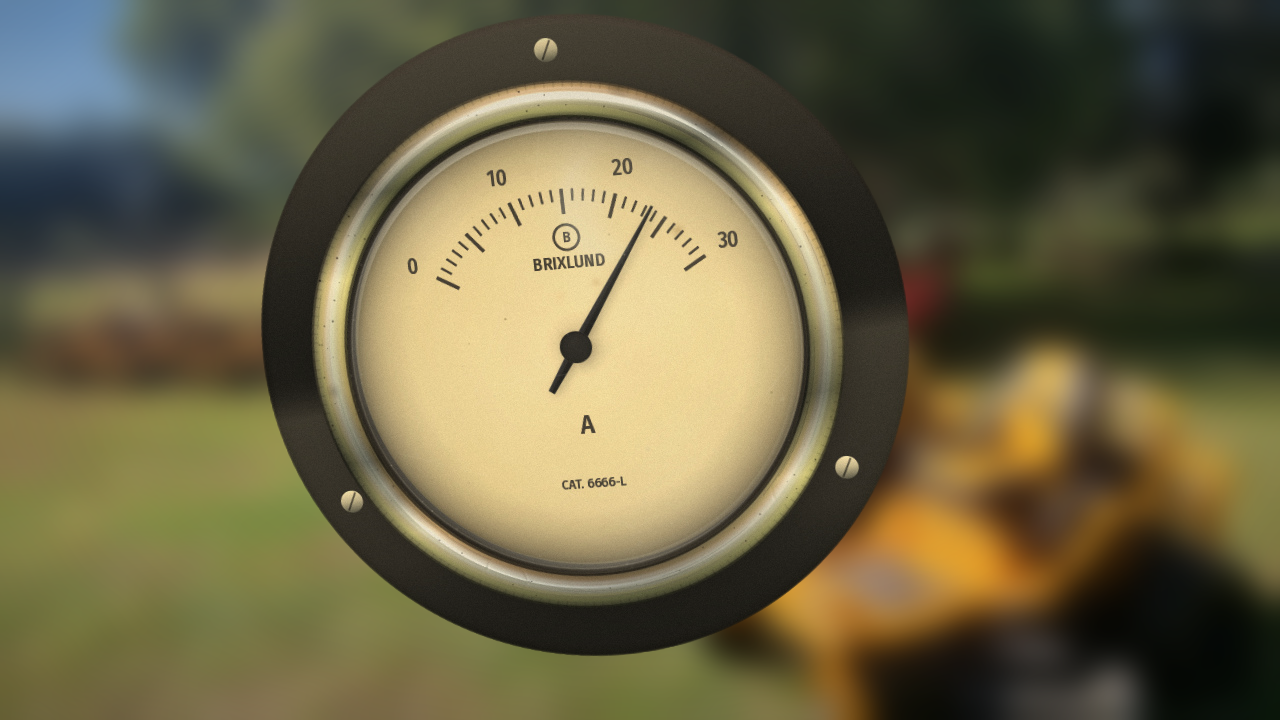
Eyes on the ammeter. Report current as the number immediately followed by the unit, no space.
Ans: 23.5A
